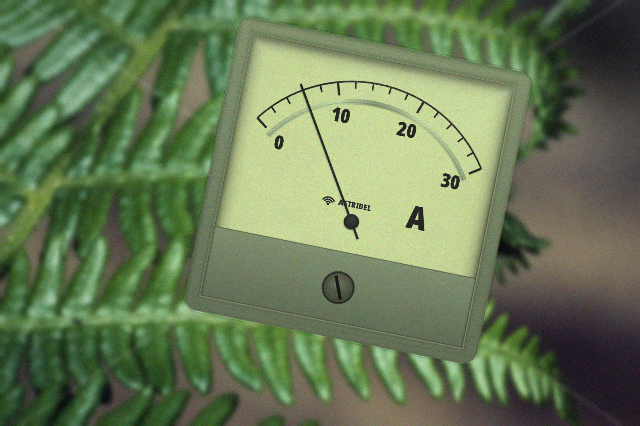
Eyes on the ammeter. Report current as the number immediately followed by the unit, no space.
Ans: 6A
